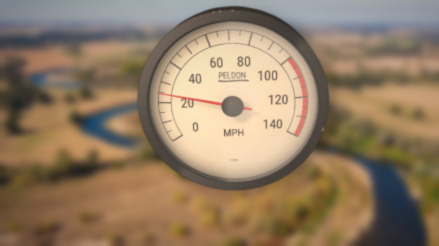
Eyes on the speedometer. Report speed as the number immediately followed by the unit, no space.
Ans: 25mph
